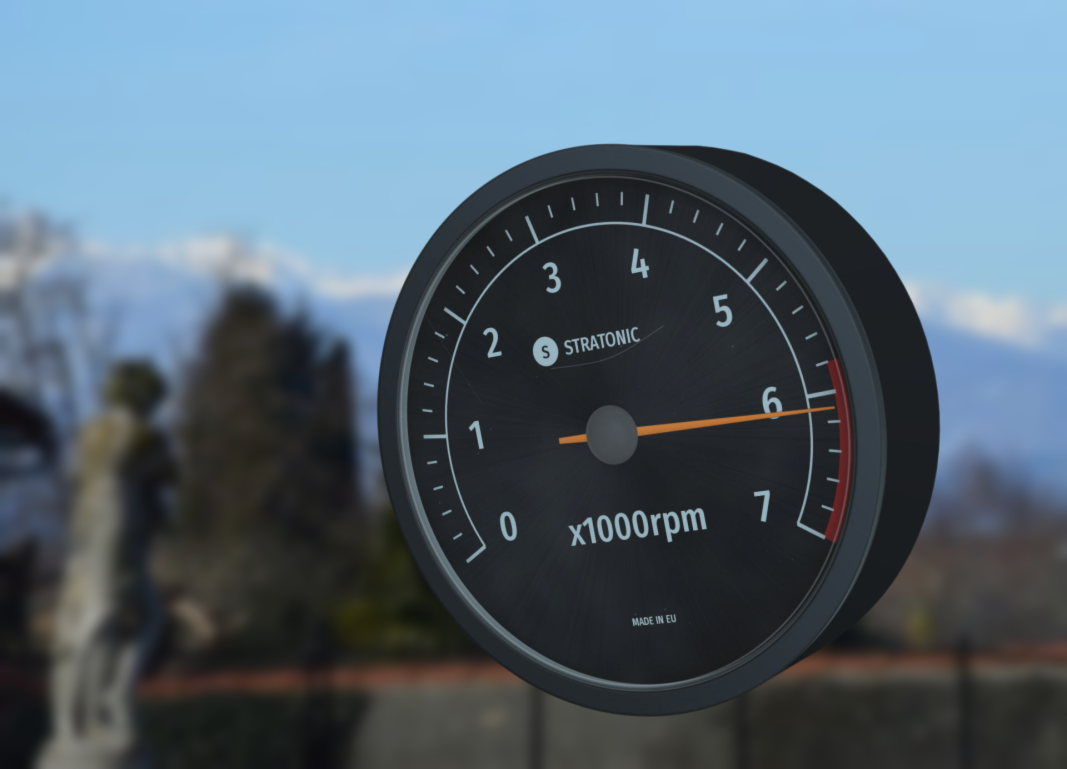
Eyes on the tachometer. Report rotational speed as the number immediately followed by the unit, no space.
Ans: 6100rpm
